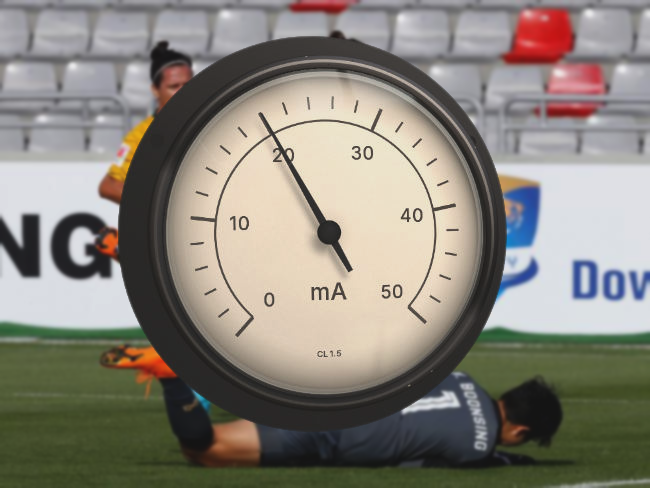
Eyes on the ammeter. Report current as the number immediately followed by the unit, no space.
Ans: 20mA
